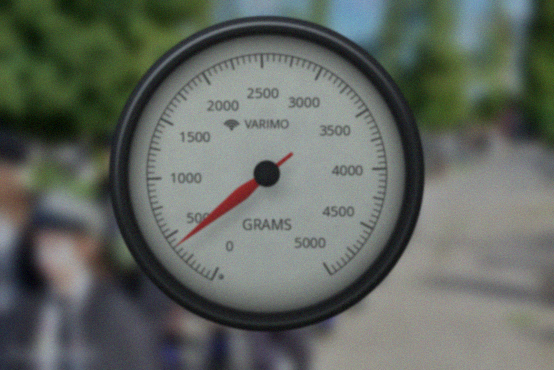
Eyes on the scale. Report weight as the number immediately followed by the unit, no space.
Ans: 400g
